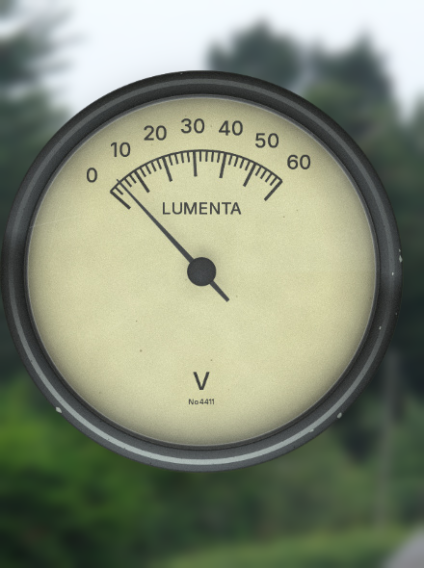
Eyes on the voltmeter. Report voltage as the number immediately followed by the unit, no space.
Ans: 4V
